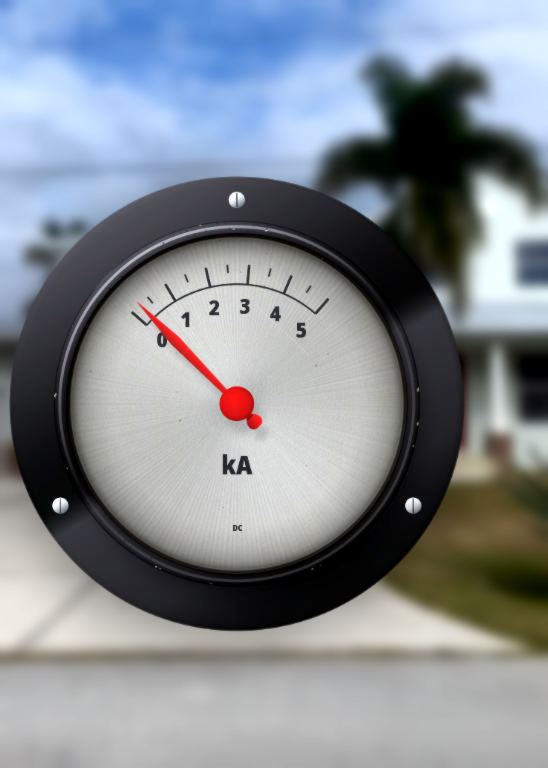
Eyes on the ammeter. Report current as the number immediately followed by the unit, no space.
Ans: 0.25kA
